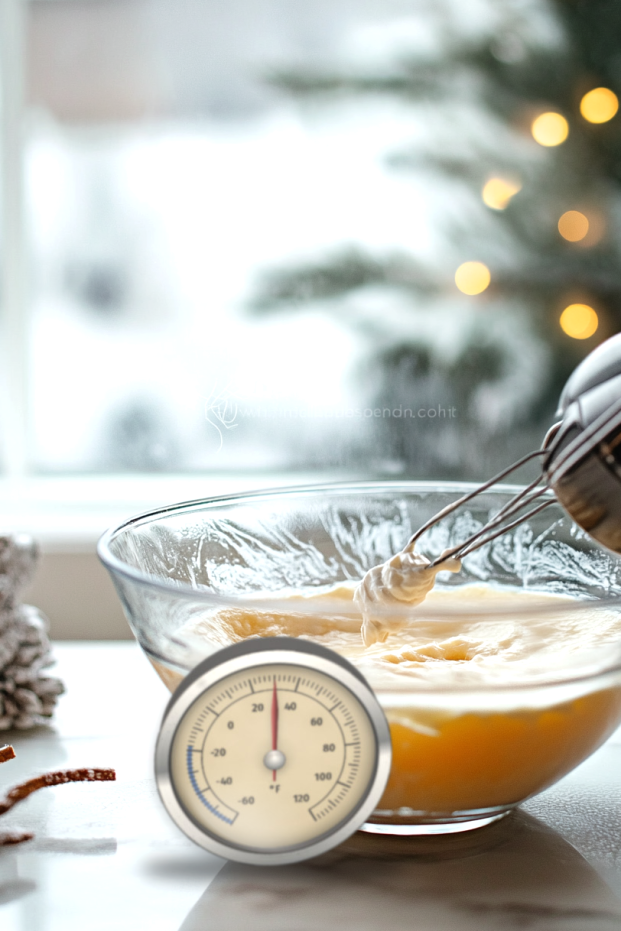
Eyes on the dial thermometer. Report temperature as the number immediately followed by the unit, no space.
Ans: 30°F
